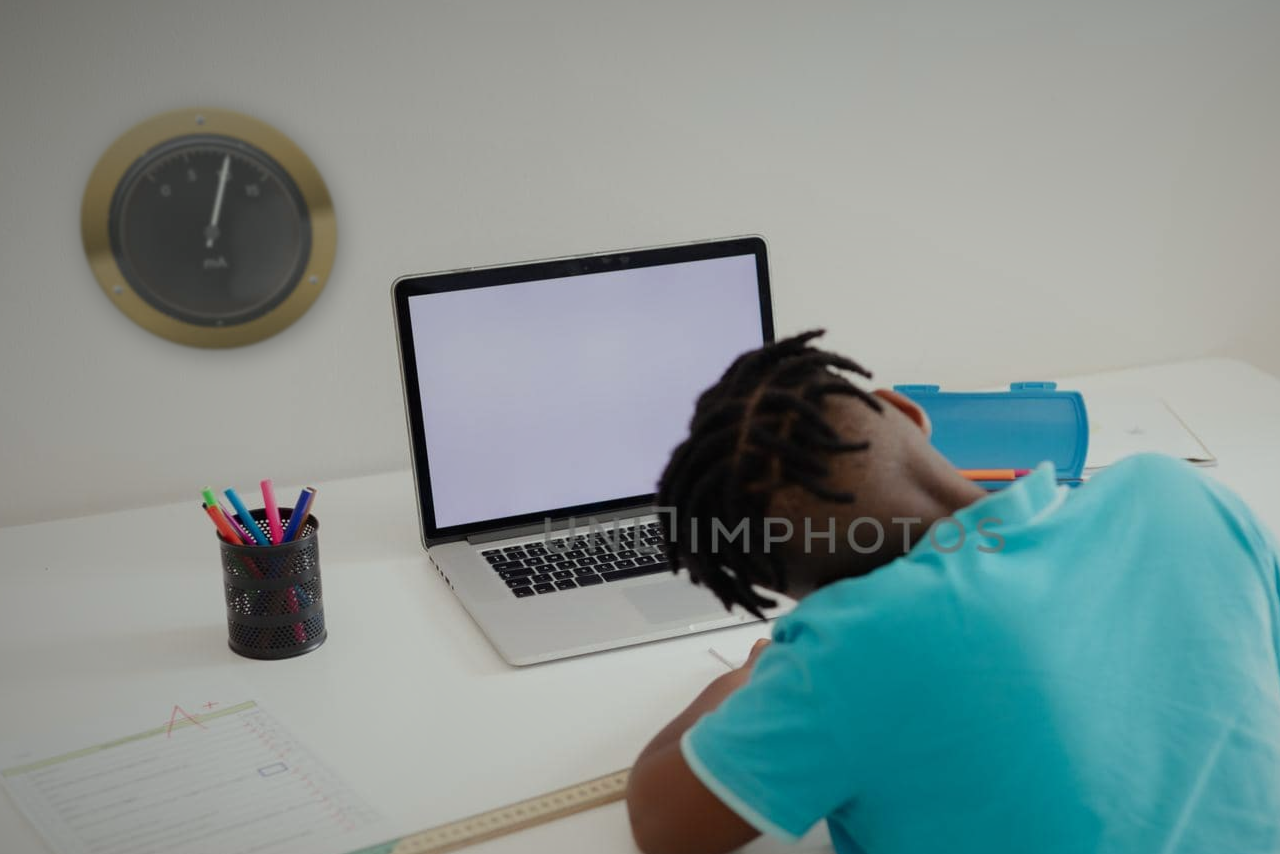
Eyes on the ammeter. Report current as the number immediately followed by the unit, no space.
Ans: 10mA
